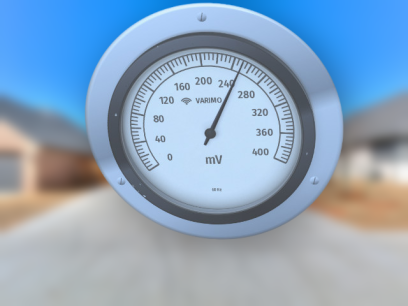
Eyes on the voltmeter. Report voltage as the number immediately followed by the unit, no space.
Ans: 250mV
